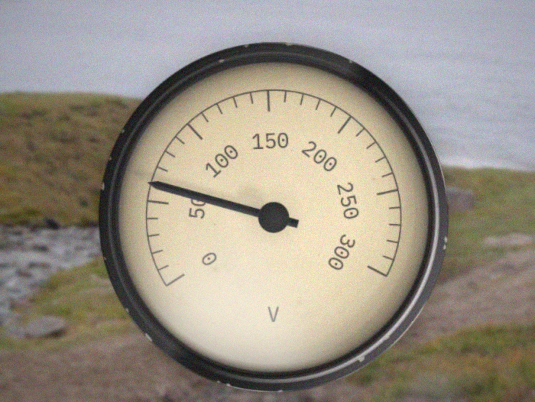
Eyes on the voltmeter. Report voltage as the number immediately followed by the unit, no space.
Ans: 60V
